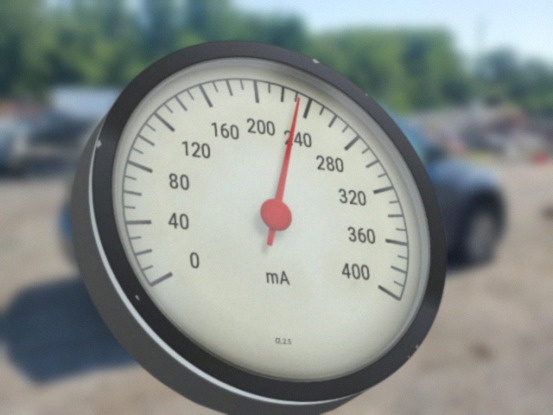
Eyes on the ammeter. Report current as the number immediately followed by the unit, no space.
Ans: 230mA
